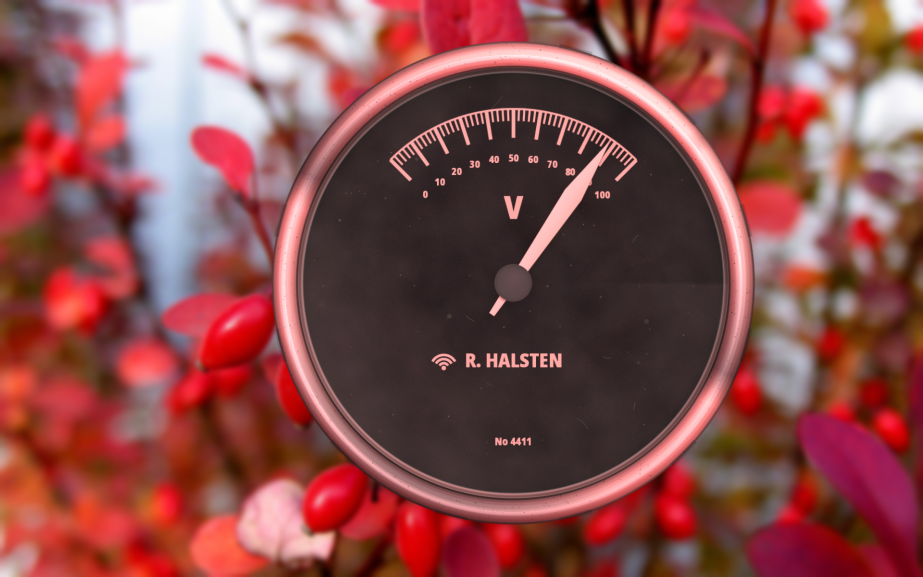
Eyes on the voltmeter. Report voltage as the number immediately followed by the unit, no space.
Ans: 88V
